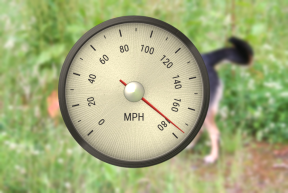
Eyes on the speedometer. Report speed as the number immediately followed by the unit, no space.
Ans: 175mph
